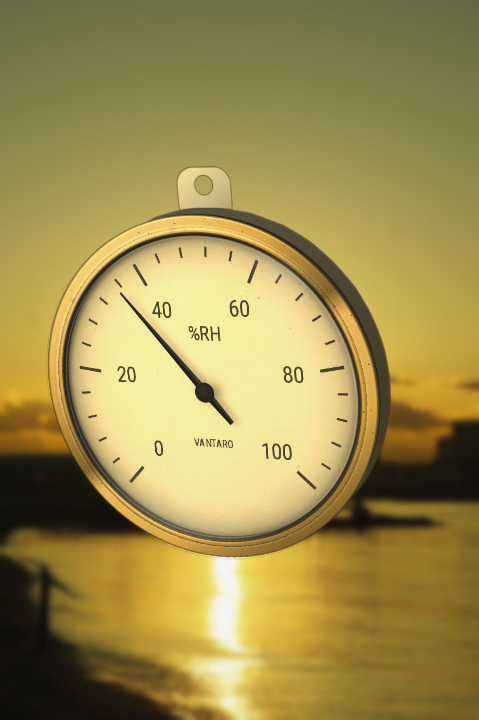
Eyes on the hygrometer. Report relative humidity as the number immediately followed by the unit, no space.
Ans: 36%
